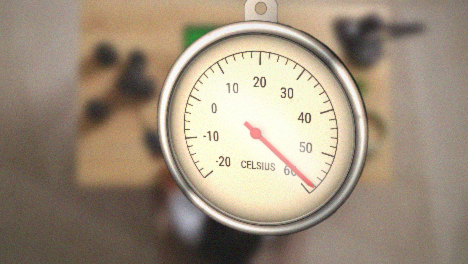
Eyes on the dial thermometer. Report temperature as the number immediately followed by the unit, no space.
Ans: 58°C
